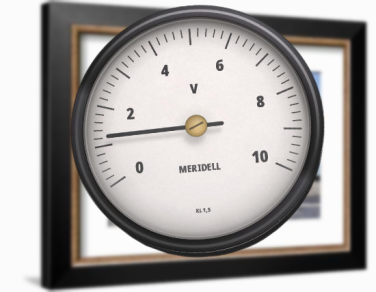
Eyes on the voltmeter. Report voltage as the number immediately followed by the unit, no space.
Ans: 1.2V
